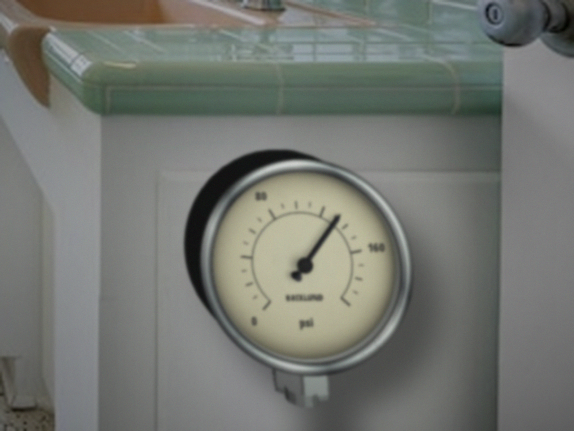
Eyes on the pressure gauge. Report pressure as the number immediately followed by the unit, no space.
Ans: 130psi
